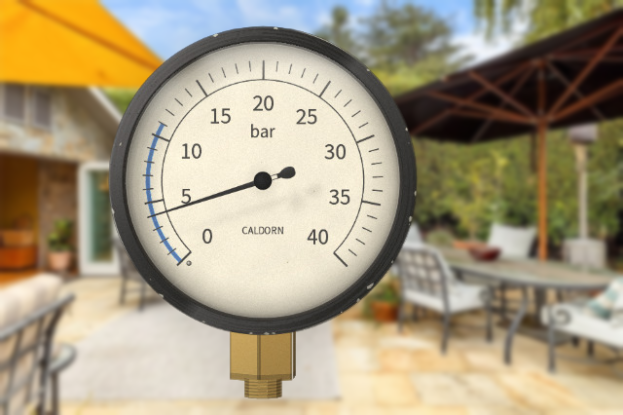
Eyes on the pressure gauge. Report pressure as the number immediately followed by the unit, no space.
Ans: 4bar
